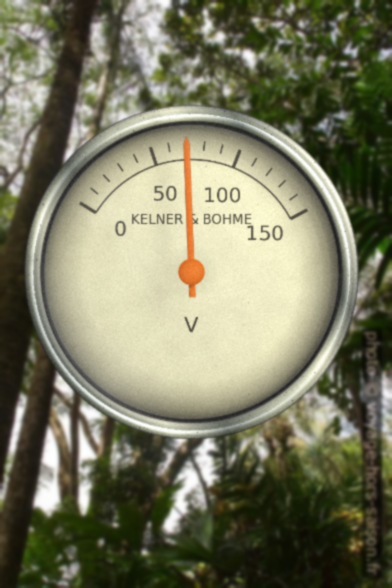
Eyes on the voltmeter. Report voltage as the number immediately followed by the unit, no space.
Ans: 70V
